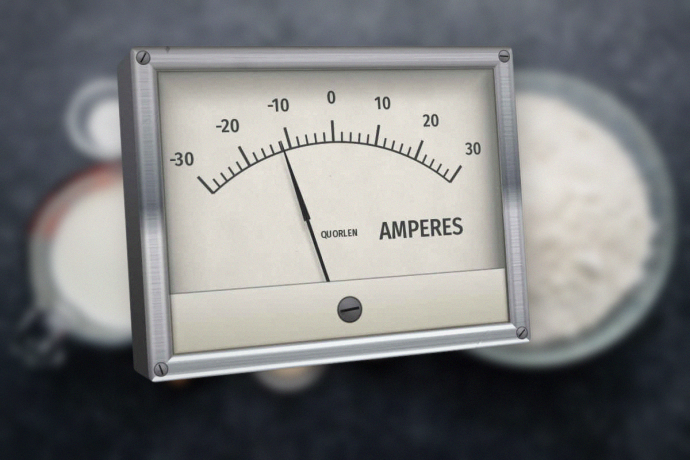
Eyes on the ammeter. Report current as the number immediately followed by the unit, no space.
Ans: -12A
